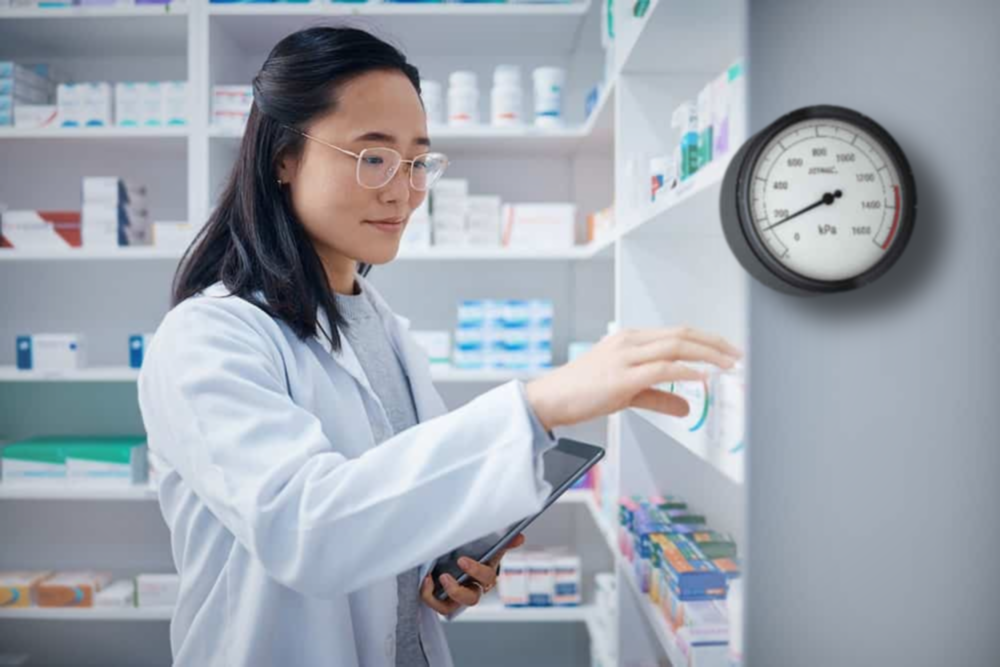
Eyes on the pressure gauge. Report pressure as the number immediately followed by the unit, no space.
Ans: 150kPa
